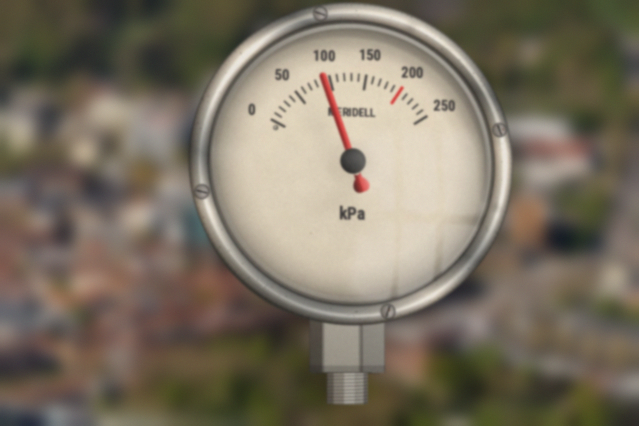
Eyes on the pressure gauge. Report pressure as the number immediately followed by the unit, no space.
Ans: 90kPa
